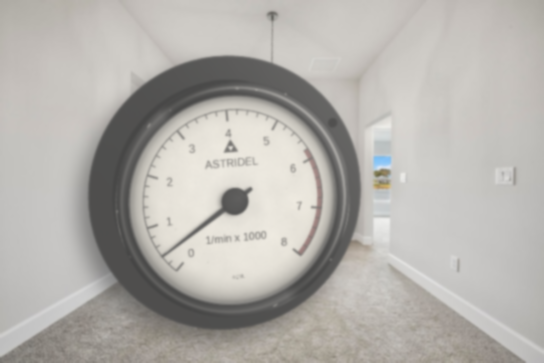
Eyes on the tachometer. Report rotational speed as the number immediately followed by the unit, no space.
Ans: 400rpm
